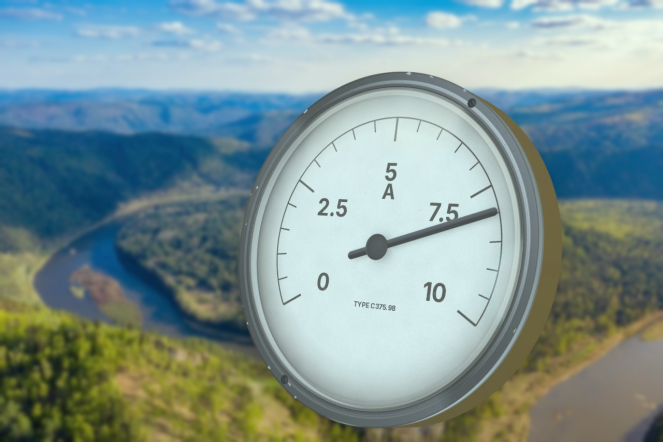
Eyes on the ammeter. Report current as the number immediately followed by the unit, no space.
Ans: 8A
